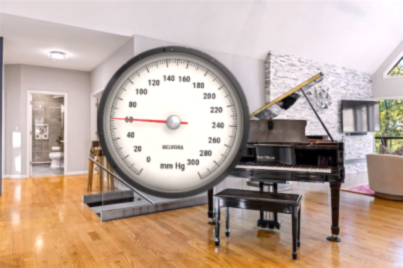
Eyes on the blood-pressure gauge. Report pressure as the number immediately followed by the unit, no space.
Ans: 60mmHg
